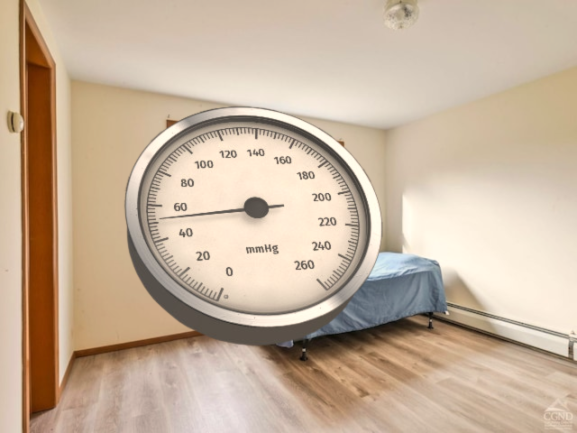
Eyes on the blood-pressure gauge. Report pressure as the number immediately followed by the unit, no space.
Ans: 50mmHg
